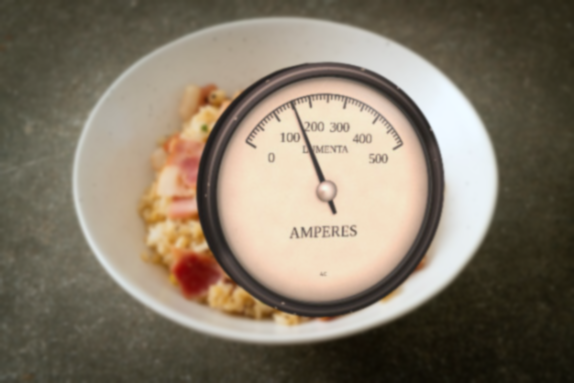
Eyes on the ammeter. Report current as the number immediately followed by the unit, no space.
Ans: 150A
